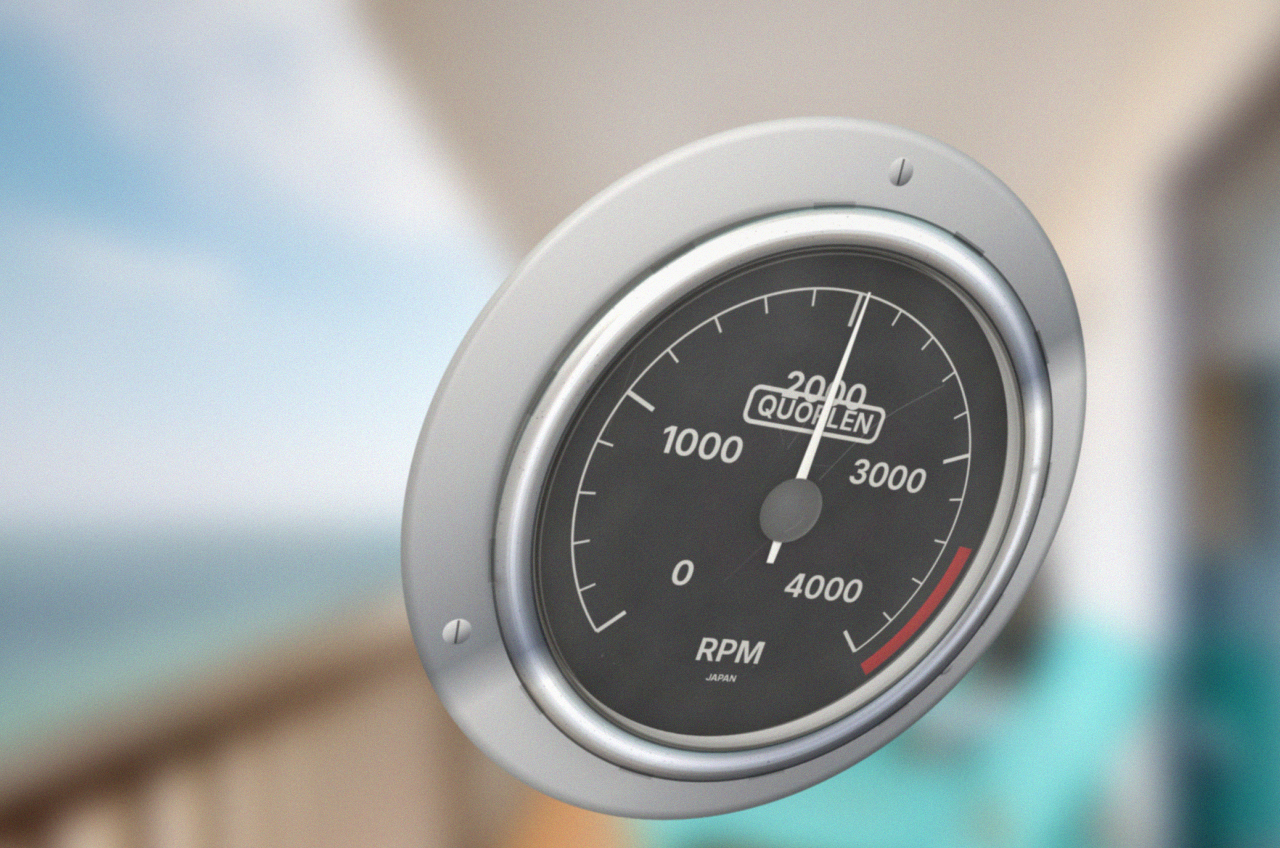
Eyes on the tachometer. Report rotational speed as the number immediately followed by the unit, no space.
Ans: 2000rpm
